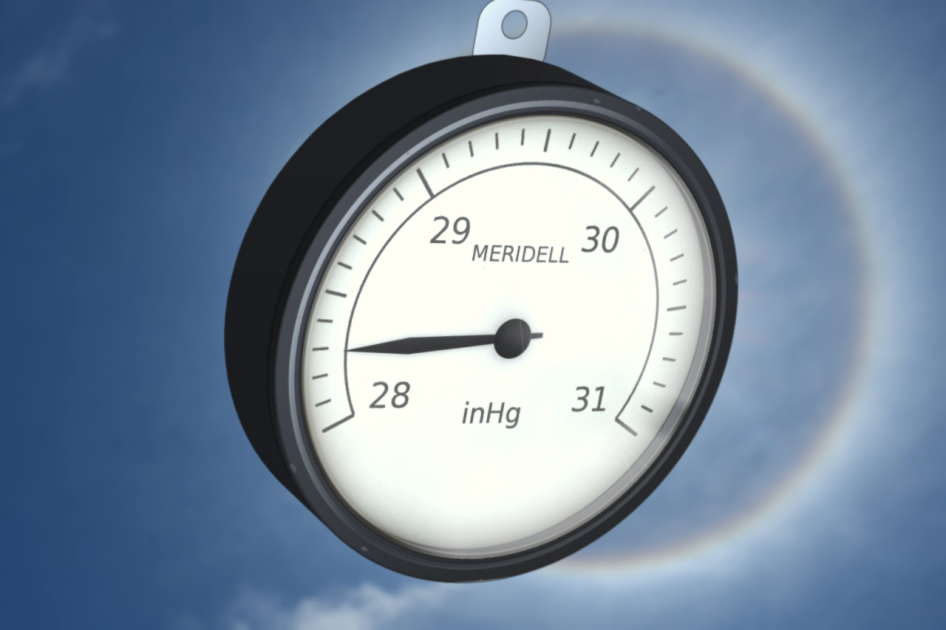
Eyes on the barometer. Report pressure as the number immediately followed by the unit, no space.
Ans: 28.3inHg
